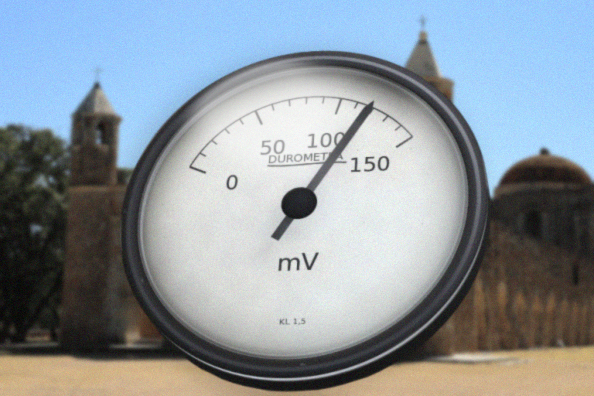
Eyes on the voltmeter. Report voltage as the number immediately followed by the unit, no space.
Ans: 120mV
